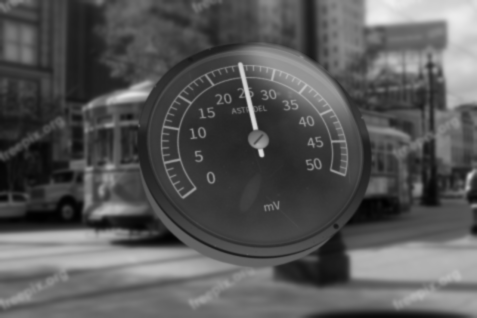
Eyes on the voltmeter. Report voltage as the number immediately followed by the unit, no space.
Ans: 25mV
